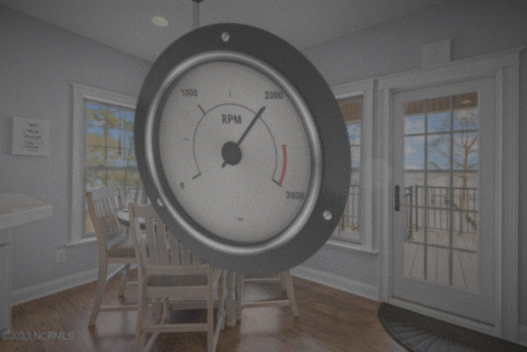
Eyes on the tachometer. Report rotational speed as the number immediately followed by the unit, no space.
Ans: 2000rpm
